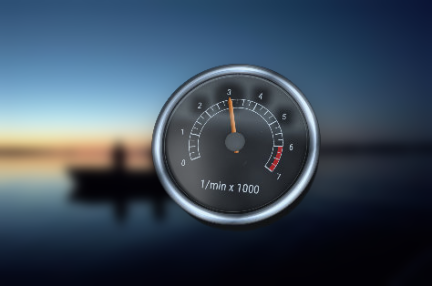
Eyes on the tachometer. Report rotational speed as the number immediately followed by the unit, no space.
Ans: 3000rpm
